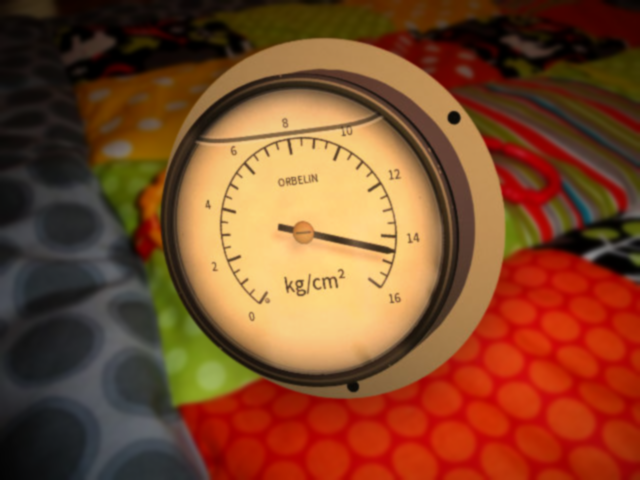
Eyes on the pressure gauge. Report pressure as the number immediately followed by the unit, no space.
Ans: 14.5kg/cm²
